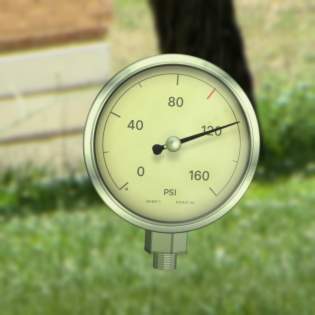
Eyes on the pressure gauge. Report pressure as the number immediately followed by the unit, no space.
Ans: 120psi
